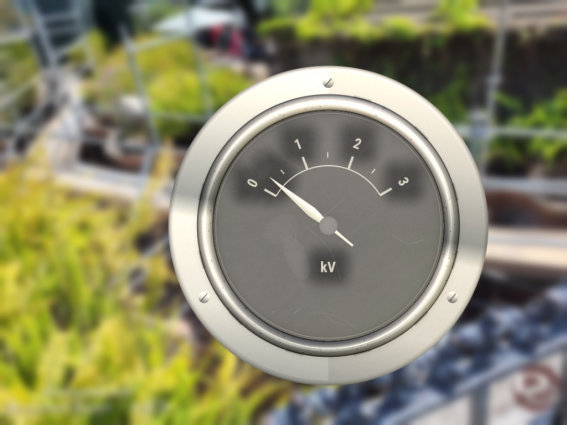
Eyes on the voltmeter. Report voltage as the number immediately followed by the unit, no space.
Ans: 0.25kV
